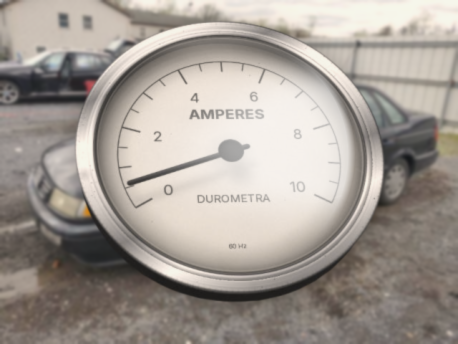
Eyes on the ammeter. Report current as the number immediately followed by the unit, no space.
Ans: 0.5A
